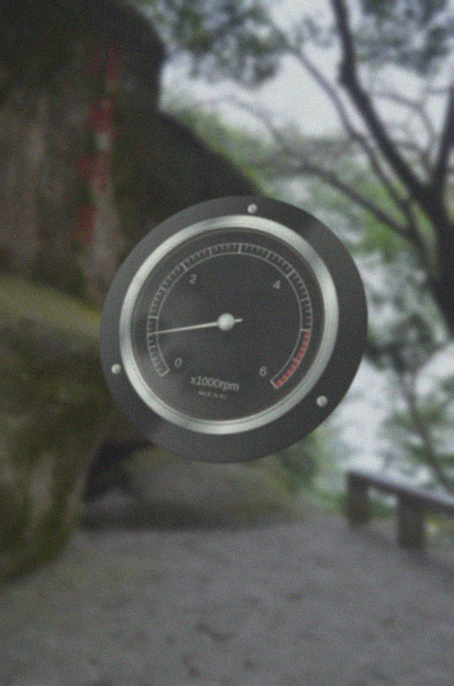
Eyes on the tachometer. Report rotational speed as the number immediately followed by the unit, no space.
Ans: 700rpm
